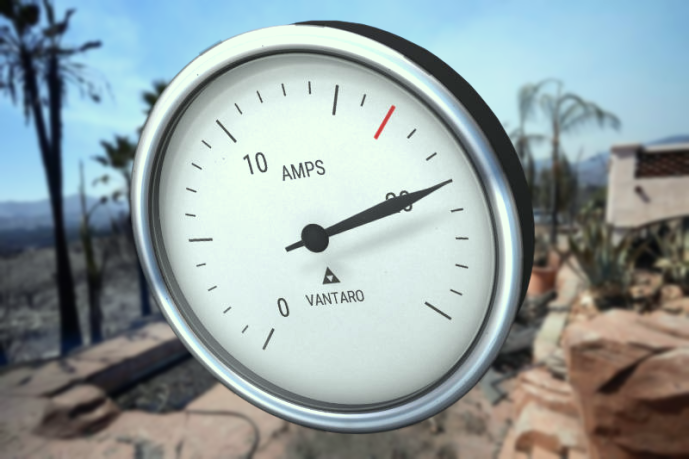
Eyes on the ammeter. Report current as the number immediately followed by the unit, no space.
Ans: 20A
